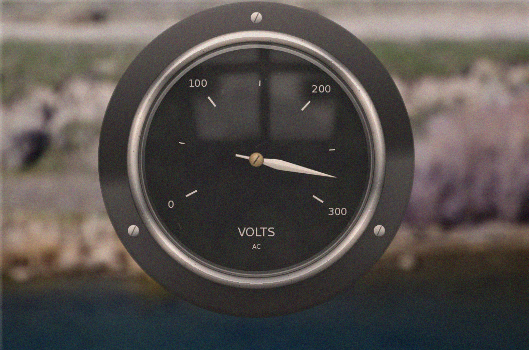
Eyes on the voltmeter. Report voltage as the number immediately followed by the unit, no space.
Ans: 275V
